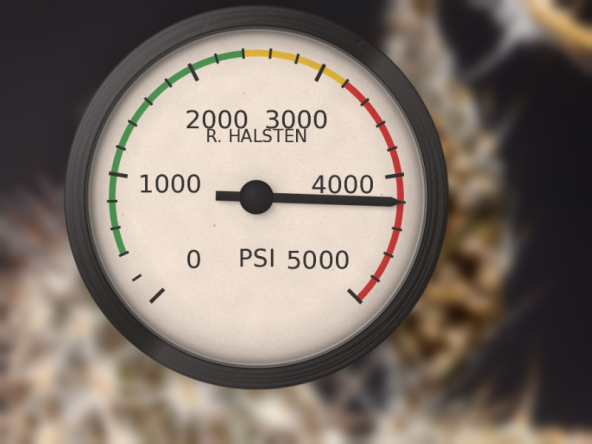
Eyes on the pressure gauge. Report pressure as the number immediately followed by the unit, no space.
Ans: 4200psi
